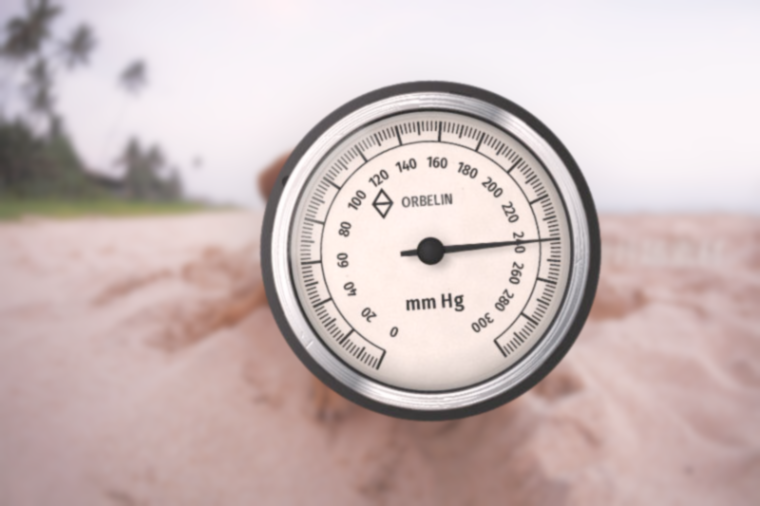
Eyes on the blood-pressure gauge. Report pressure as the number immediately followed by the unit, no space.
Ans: 240mmHg
